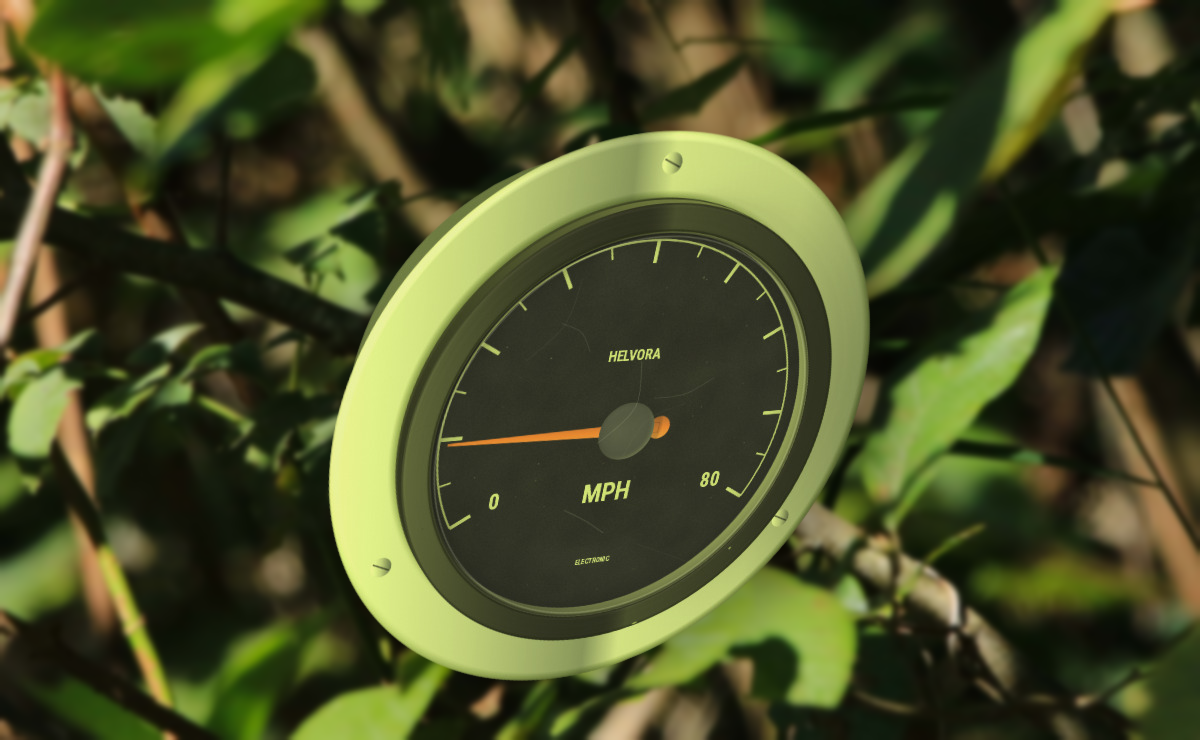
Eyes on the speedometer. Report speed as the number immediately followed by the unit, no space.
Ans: 10mph
